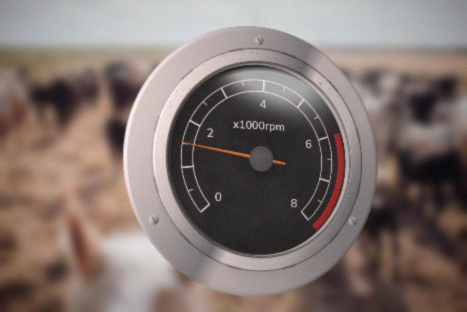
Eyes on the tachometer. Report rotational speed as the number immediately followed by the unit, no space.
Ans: 1500rpm
